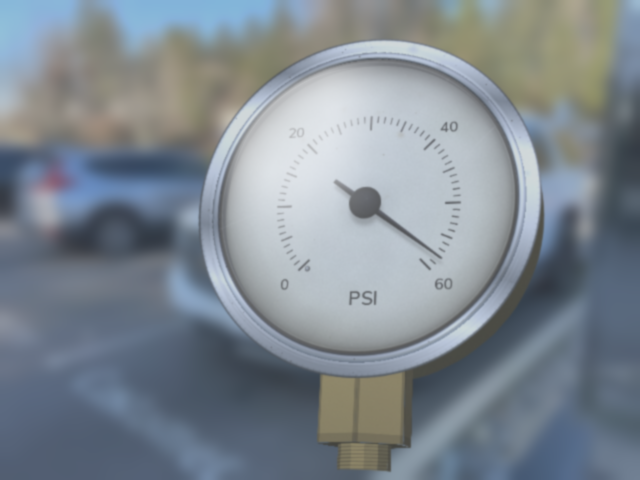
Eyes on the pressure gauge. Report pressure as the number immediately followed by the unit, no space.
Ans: 58psi
